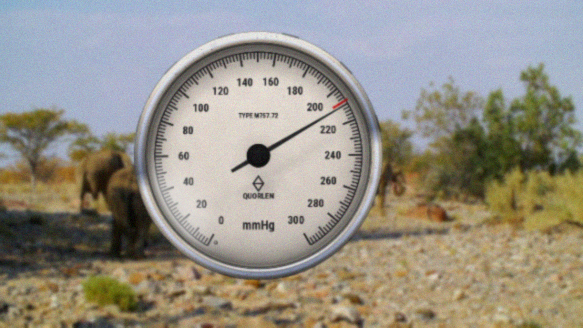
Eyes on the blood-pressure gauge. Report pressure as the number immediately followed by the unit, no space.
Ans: 210mmHg
